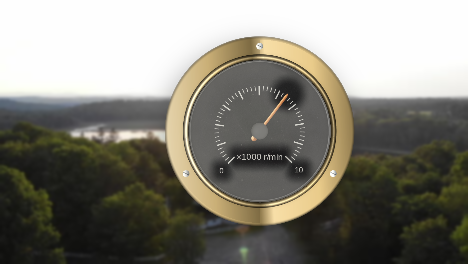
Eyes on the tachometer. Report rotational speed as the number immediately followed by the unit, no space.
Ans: 6400rpm
